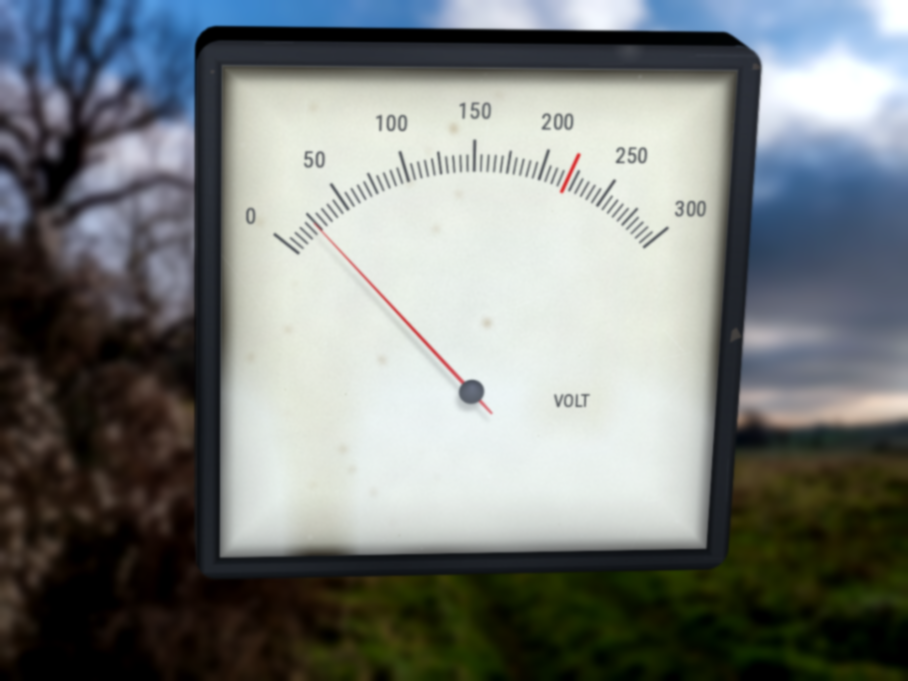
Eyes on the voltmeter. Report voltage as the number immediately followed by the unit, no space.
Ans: 25V
